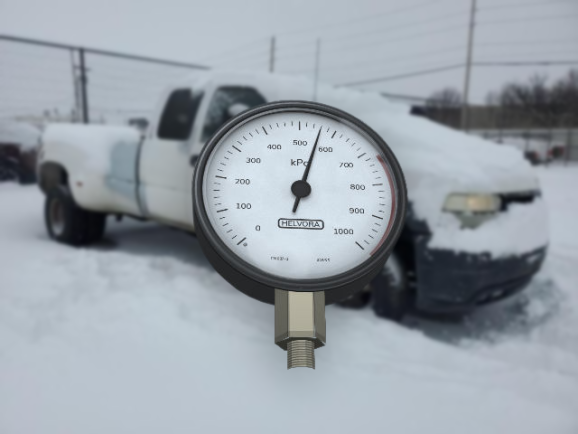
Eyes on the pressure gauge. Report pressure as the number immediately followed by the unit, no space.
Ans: 560kPa
